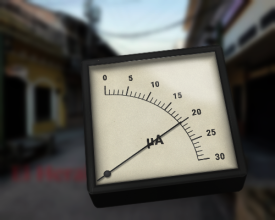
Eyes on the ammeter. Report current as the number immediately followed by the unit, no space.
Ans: 20µA
